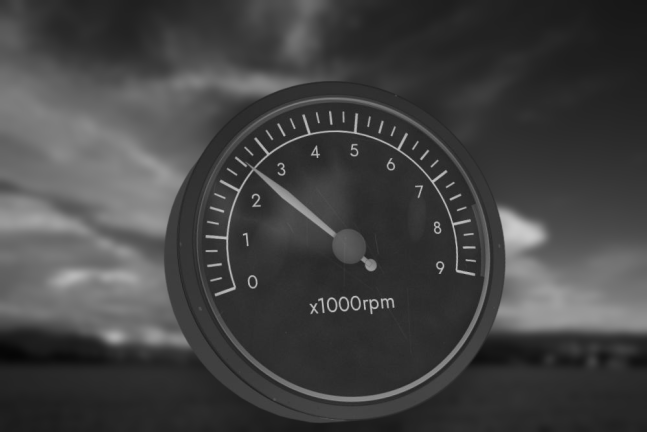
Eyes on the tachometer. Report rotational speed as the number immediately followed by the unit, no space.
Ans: 2500rpm
